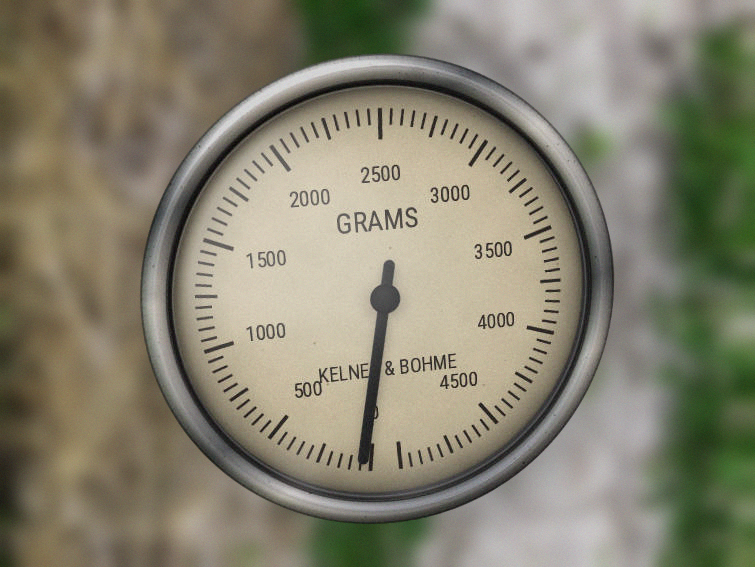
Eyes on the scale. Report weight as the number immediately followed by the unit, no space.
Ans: 50g
